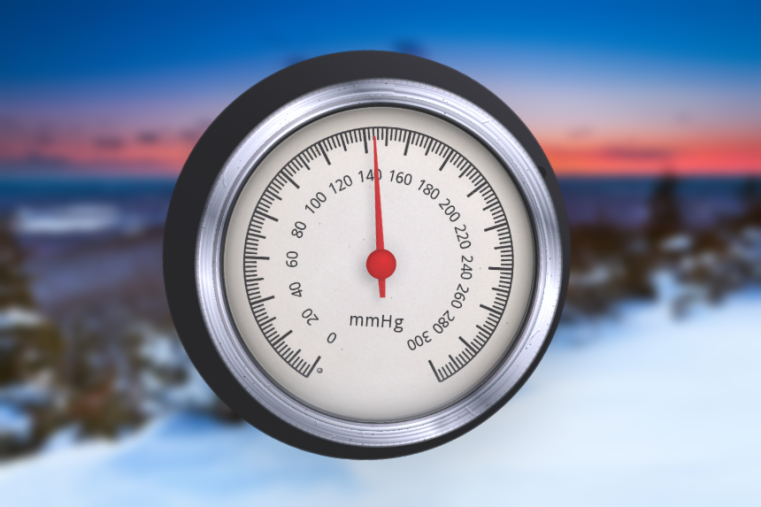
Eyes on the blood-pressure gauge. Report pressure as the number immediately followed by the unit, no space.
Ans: 144mmHg
